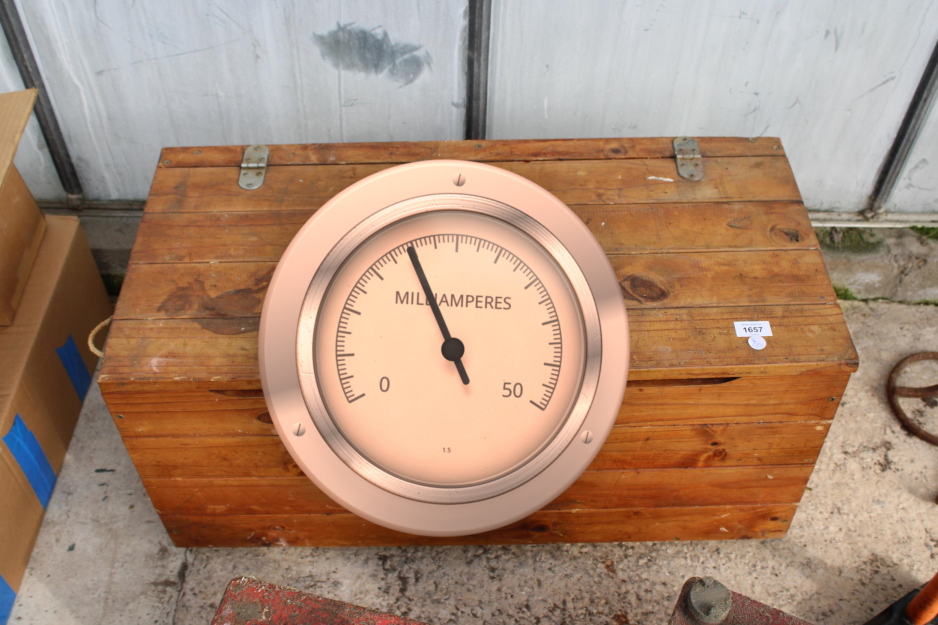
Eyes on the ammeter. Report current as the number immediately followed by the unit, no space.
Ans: 19.5mA
